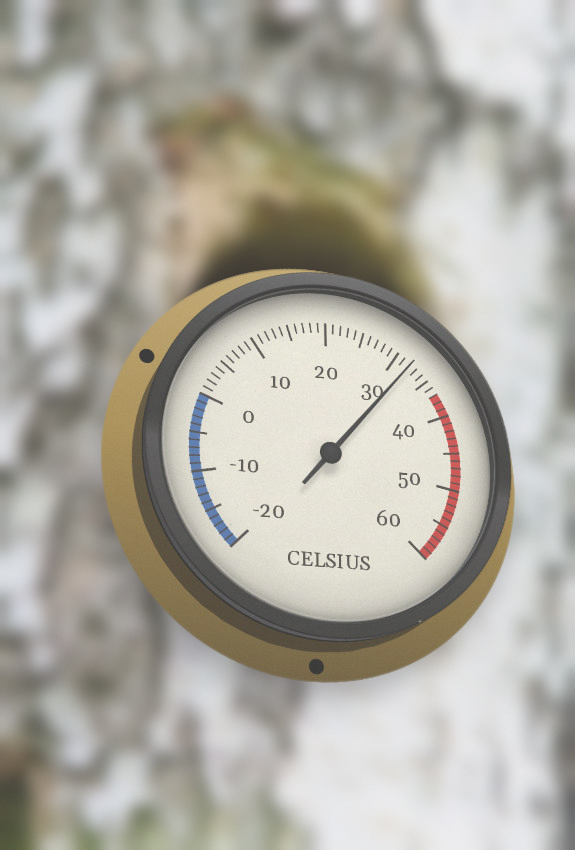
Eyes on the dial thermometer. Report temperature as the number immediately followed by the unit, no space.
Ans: 32°C
